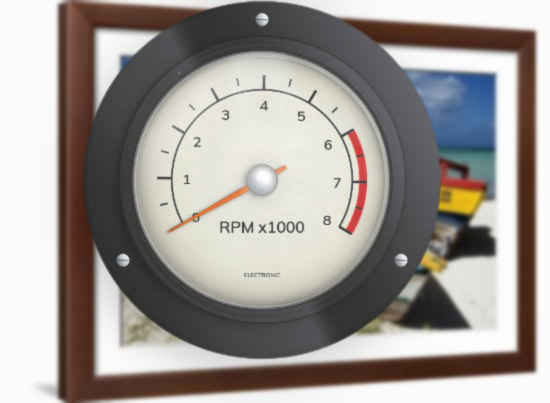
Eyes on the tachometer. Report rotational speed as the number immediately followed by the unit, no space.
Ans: 0rpm
